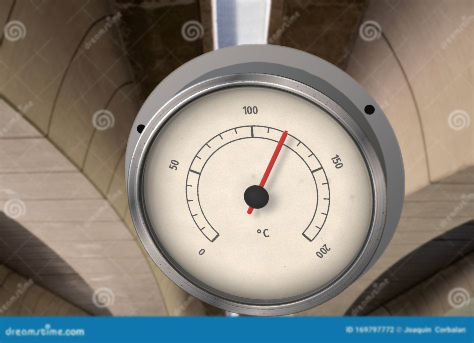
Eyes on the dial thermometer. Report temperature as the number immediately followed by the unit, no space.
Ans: 120°C
